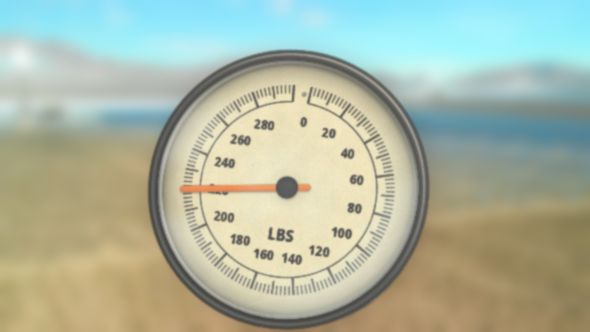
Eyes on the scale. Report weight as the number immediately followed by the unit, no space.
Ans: 220lb
